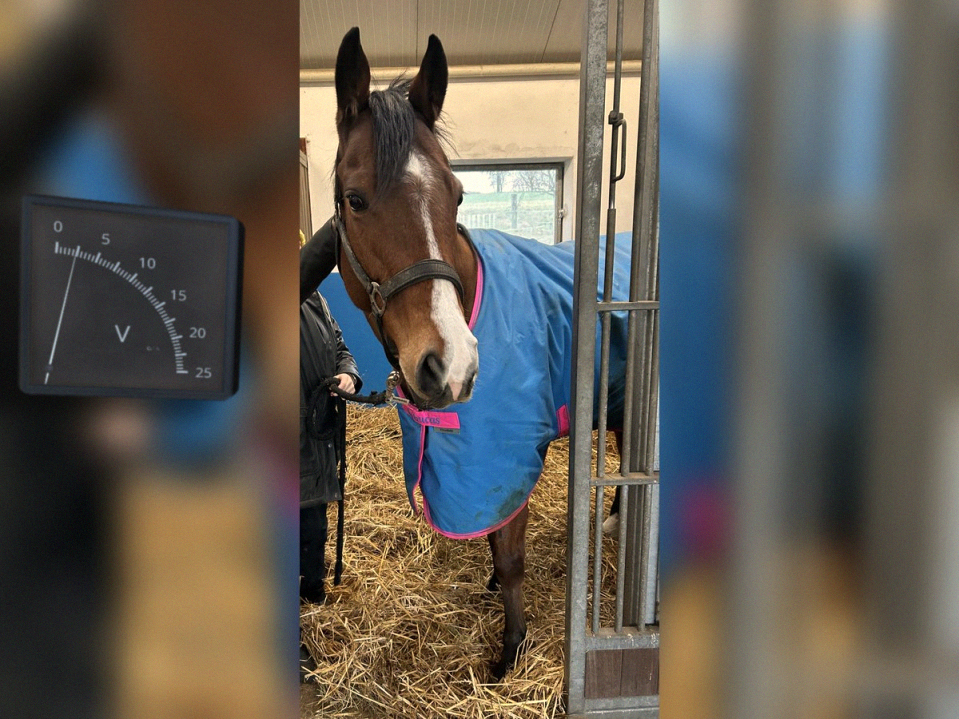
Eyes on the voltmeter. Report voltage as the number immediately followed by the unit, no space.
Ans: 2.5V
